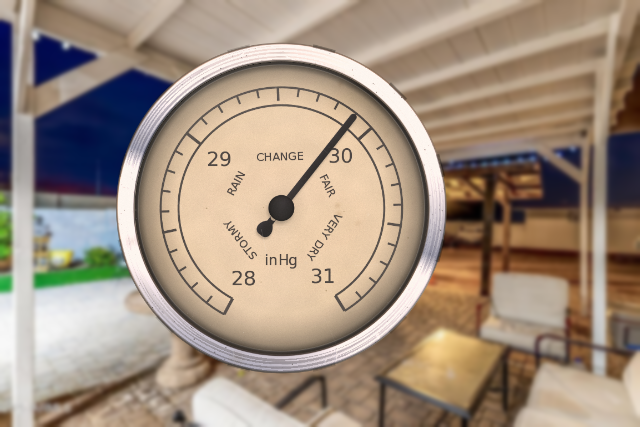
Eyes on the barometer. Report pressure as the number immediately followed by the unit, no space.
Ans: 29.9inHg
